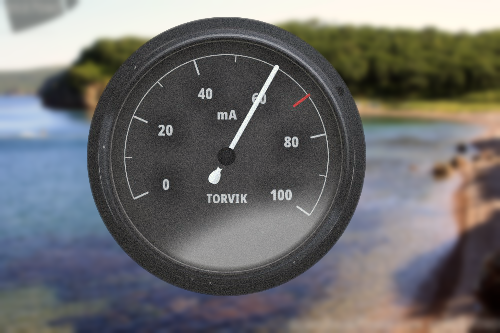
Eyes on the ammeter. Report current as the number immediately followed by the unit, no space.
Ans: 60mA
